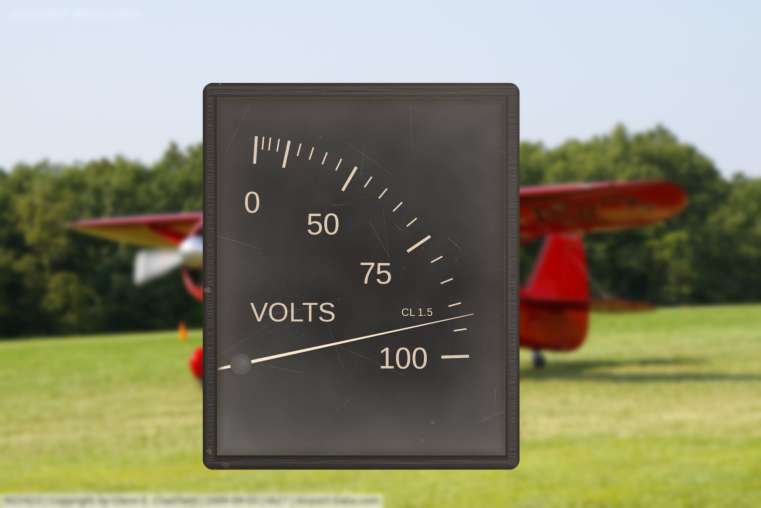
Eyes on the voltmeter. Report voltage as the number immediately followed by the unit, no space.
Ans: 92.5V
